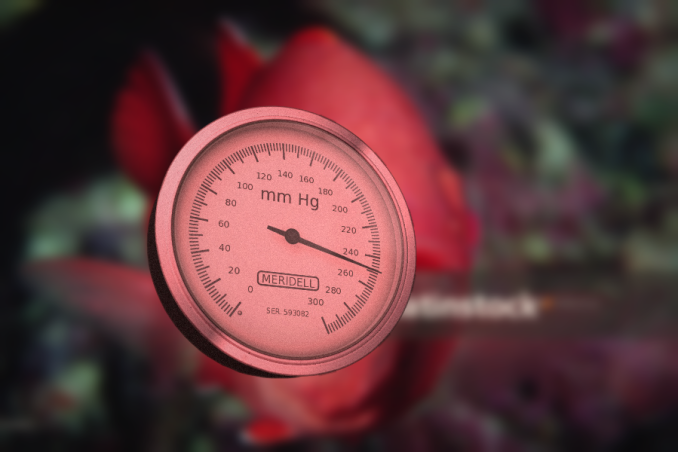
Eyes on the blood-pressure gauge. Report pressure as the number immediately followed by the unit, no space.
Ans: 250mmHg
